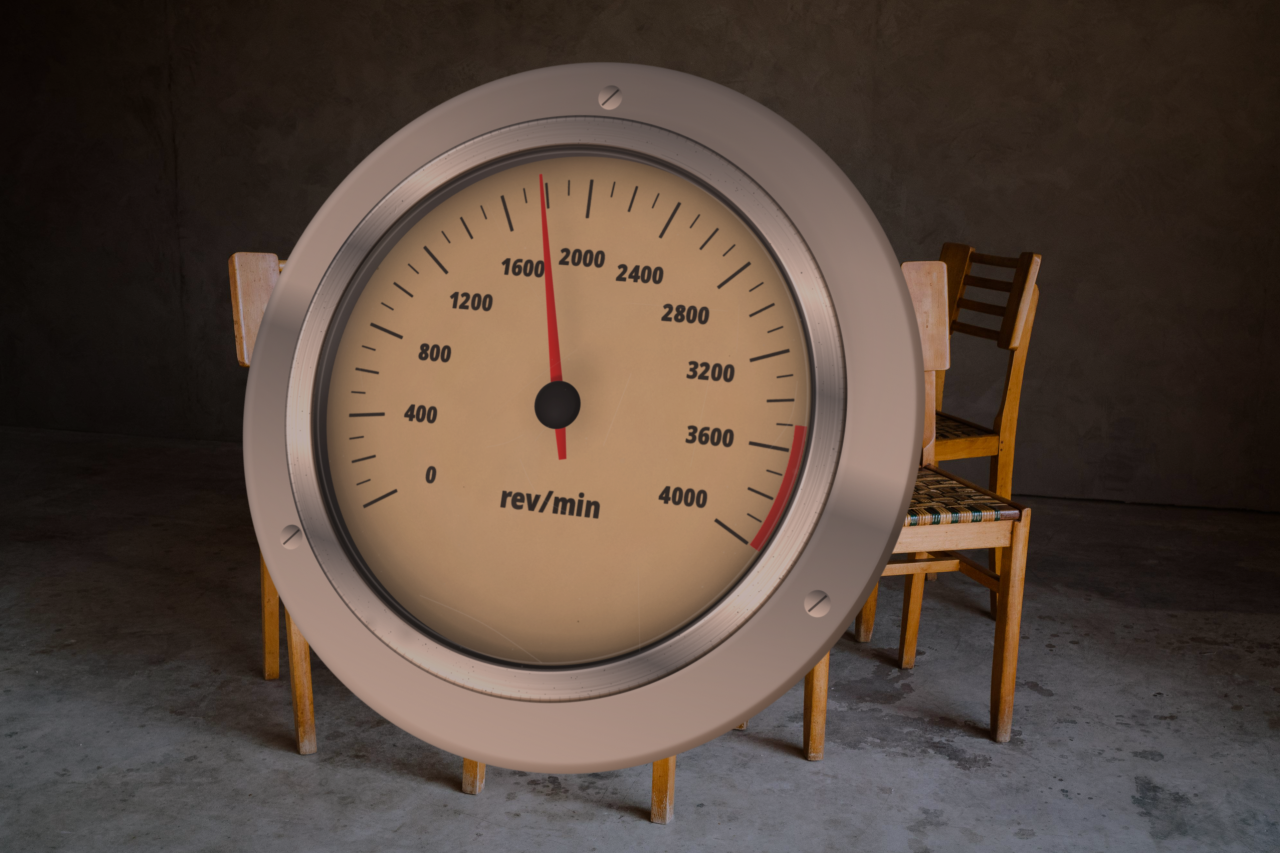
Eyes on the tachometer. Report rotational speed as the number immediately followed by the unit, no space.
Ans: 1800rpm
